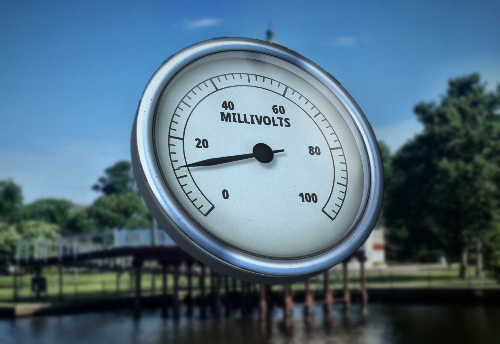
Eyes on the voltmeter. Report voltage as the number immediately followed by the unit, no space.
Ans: 12mV
